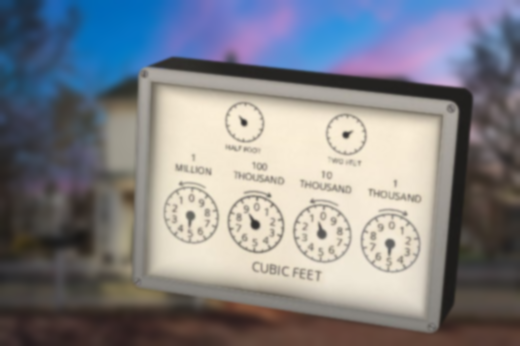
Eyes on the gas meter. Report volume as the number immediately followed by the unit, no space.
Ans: 490500ft³
